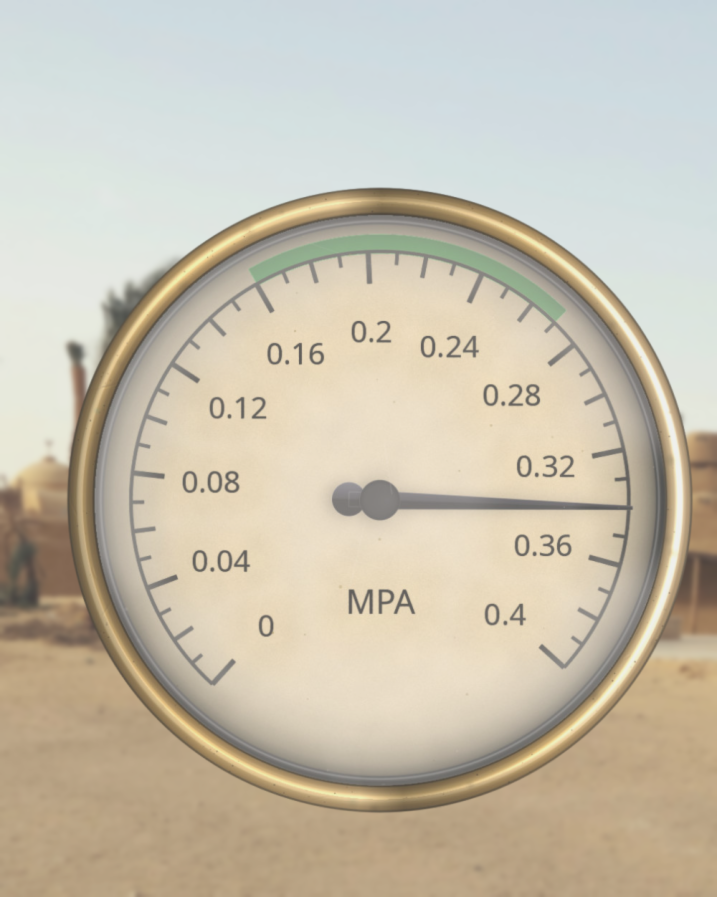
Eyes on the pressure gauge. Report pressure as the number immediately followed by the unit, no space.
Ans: 0.34MPa
